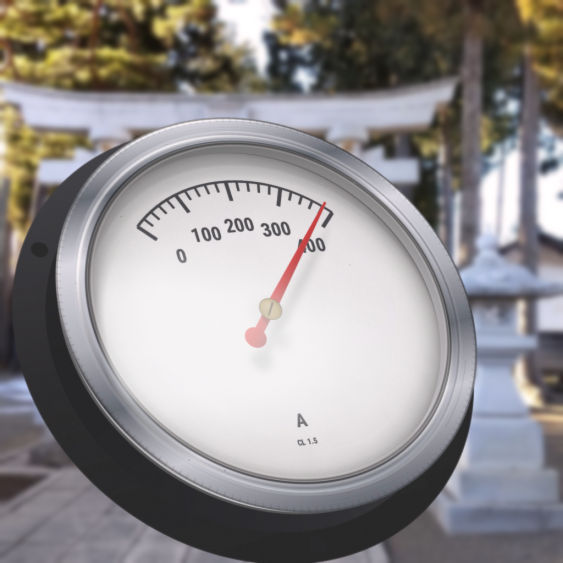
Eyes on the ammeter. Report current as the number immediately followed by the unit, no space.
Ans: 380A
